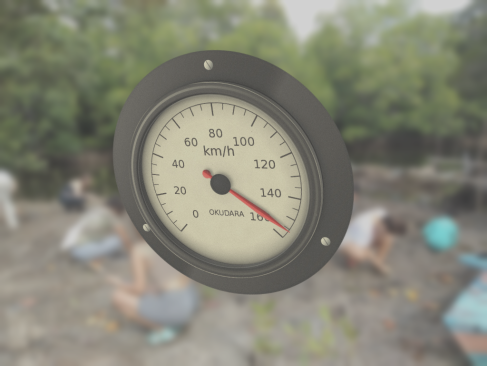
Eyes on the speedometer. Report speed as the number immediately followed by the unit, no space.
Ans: 155km/h
